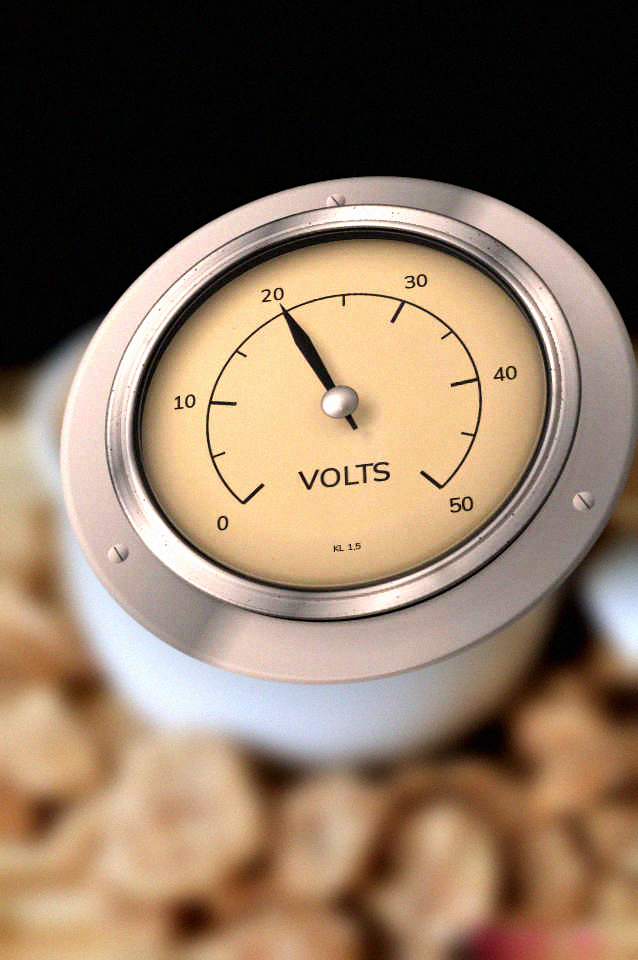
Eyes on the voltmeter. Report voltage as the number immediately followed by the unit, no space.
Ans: 20V
